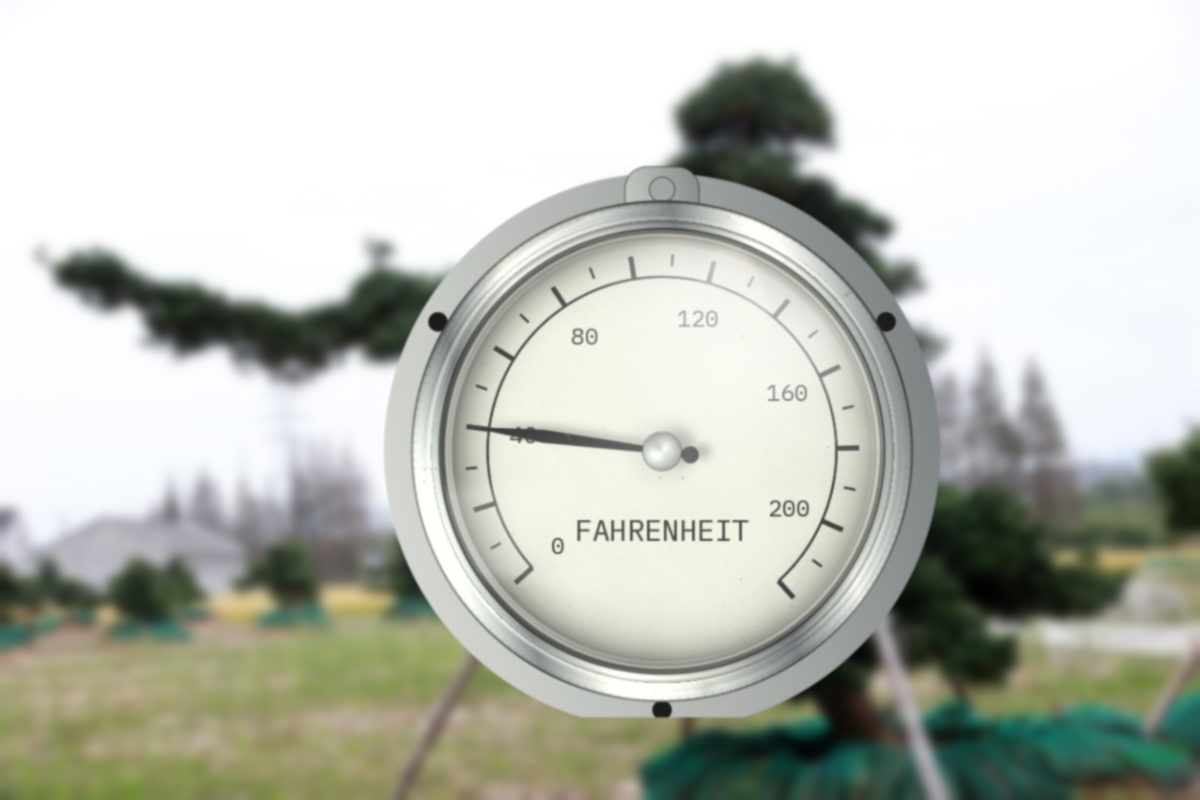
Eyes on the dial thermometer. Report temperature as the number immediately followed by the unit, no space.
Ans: 40°F
